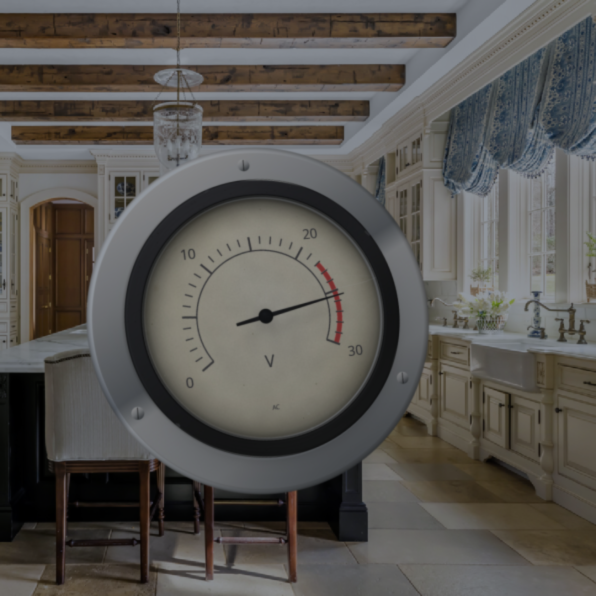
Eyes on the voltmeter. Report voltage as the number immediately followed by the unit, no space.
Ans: 25.5V
